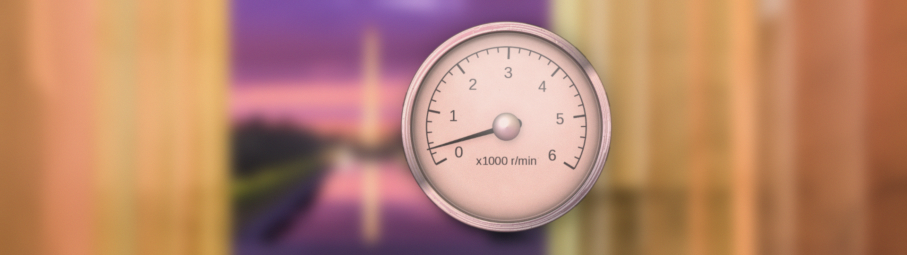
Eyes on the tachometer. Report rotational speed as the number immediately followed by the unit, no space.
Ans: 300rpm
